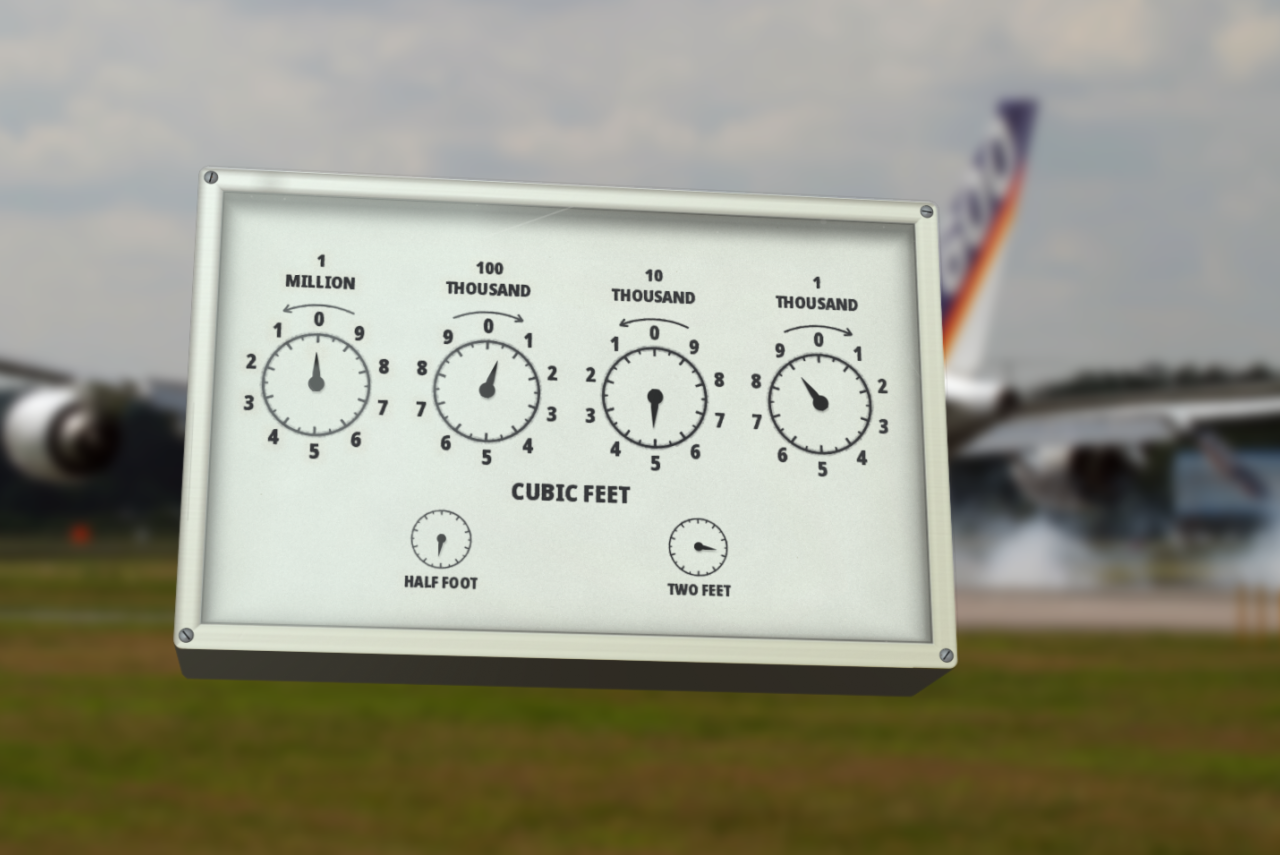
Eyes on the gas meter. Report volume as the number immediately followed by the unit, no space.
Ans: 4900ft³
